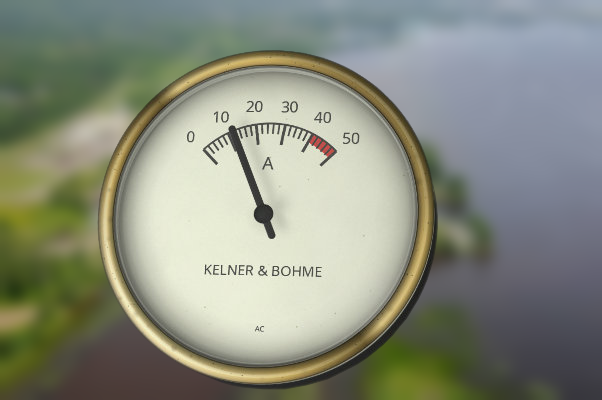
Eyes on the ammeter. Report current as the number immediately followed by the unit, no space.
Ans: 12A
